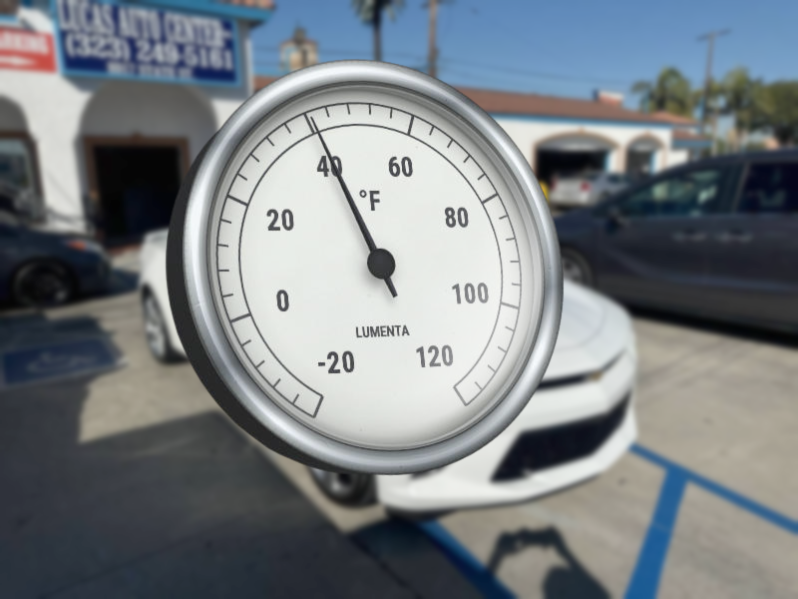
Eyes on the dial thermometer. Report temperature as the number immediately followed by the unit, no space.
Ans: 40°F
